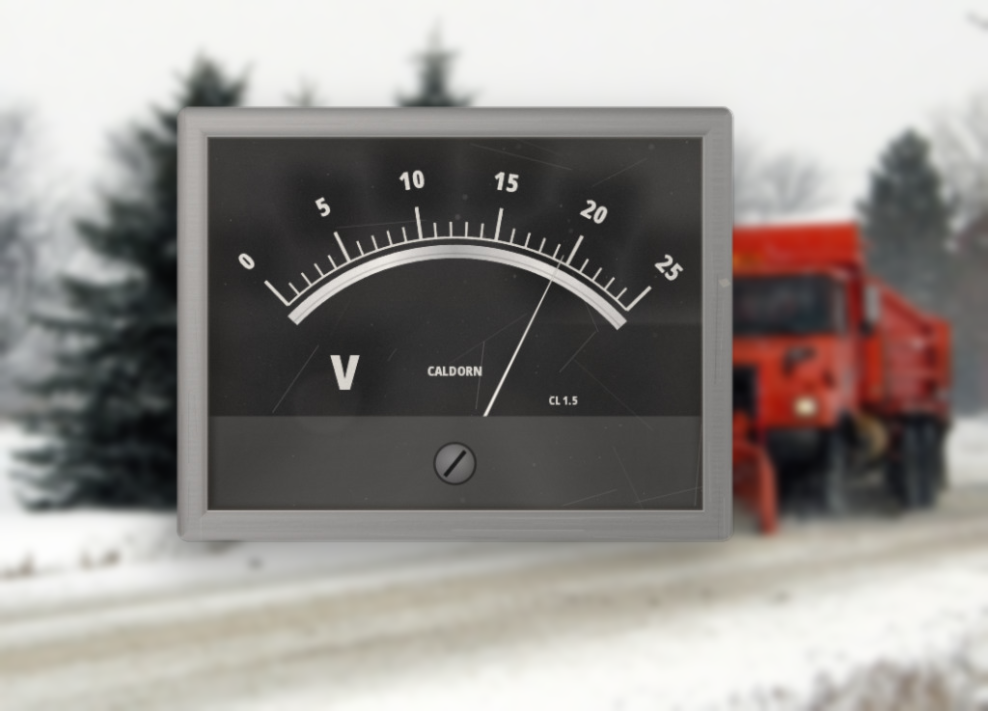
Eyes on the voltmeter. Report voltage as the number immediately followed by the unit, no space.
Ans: 19.5V
